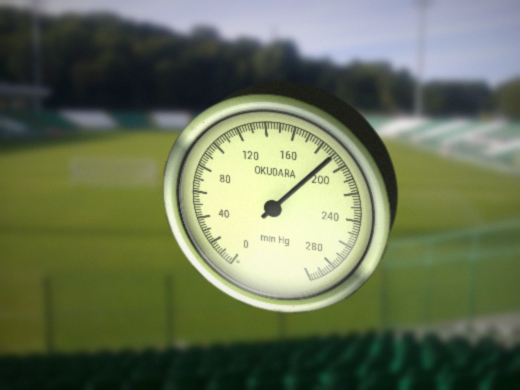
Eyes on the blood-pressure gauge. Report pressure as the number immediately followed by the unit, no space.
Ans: 190mmHg
